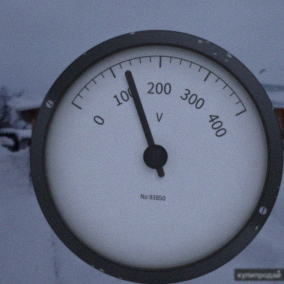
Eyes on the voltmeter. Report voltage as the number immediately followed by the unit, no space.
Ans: 130V
